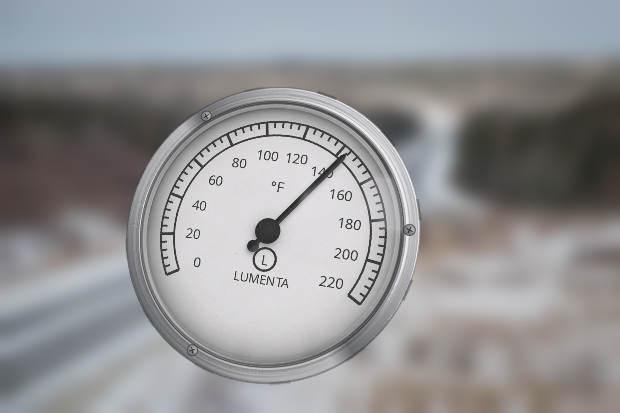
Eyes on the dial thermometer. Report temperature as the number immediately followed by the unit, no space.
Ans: 144°F
